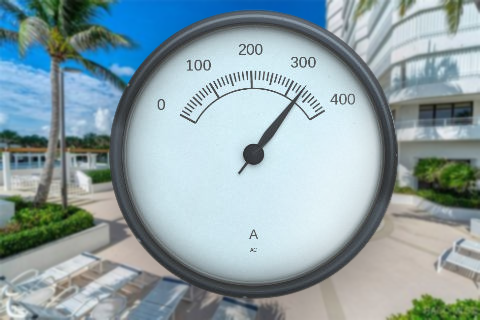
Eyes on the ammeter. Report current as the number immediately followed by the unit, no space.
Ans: 330A
